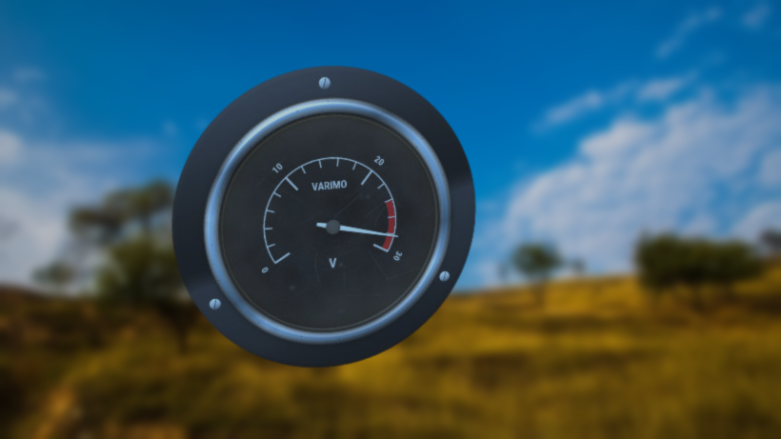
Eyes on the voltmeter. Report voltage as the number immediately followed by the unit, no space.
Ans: 28V
